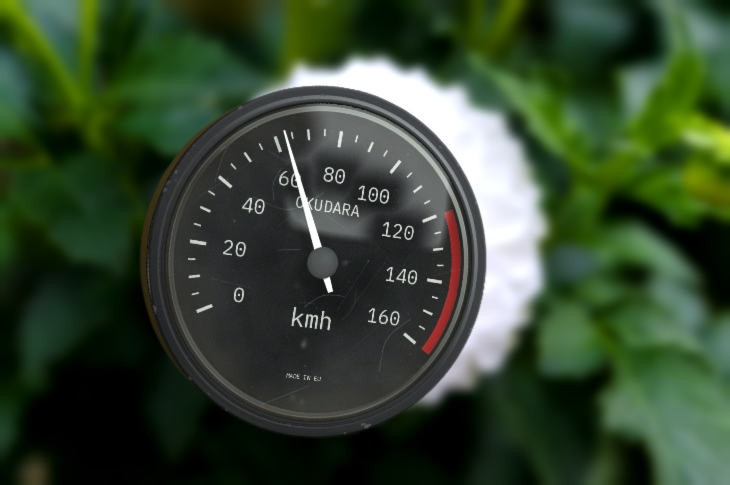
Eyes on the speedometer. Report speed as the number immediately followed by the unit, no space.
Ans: 62.5km/h
